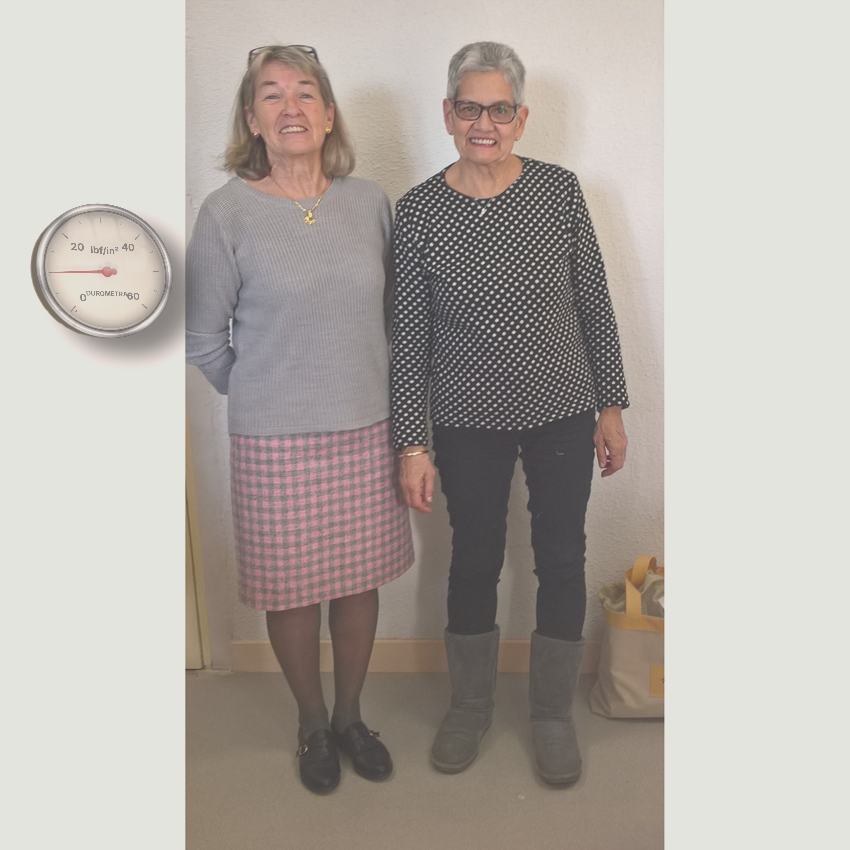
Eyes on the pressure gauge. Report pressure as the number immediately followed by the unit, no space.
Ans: 10psi
